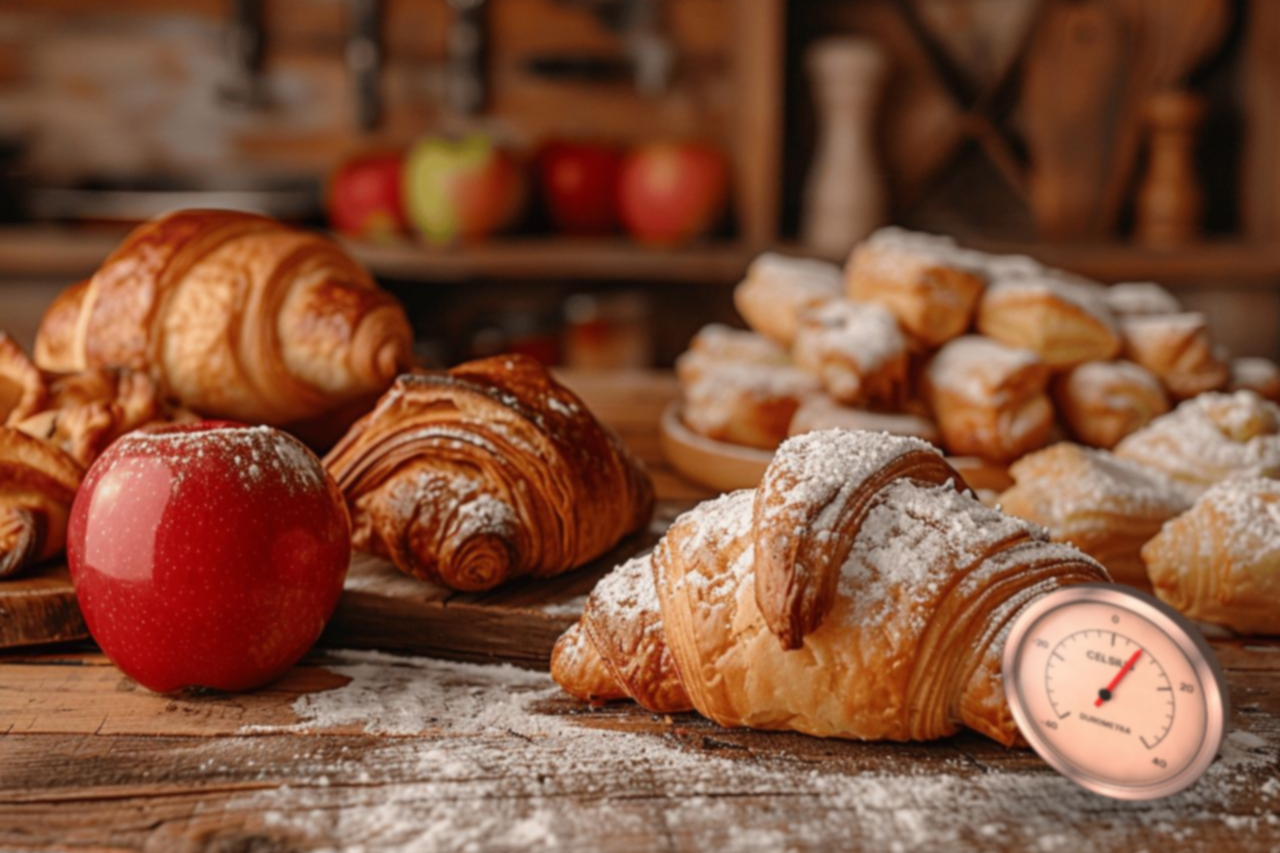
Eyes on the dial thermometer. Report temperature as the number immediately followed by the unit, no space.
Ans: 8°C
